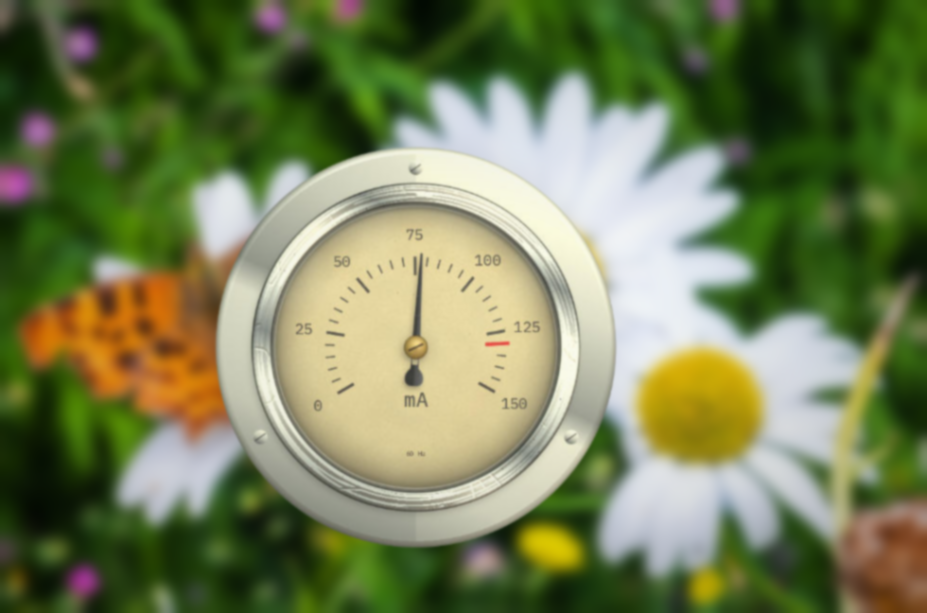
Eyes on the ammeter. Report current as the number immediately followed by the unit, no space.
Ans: 77.5mA
